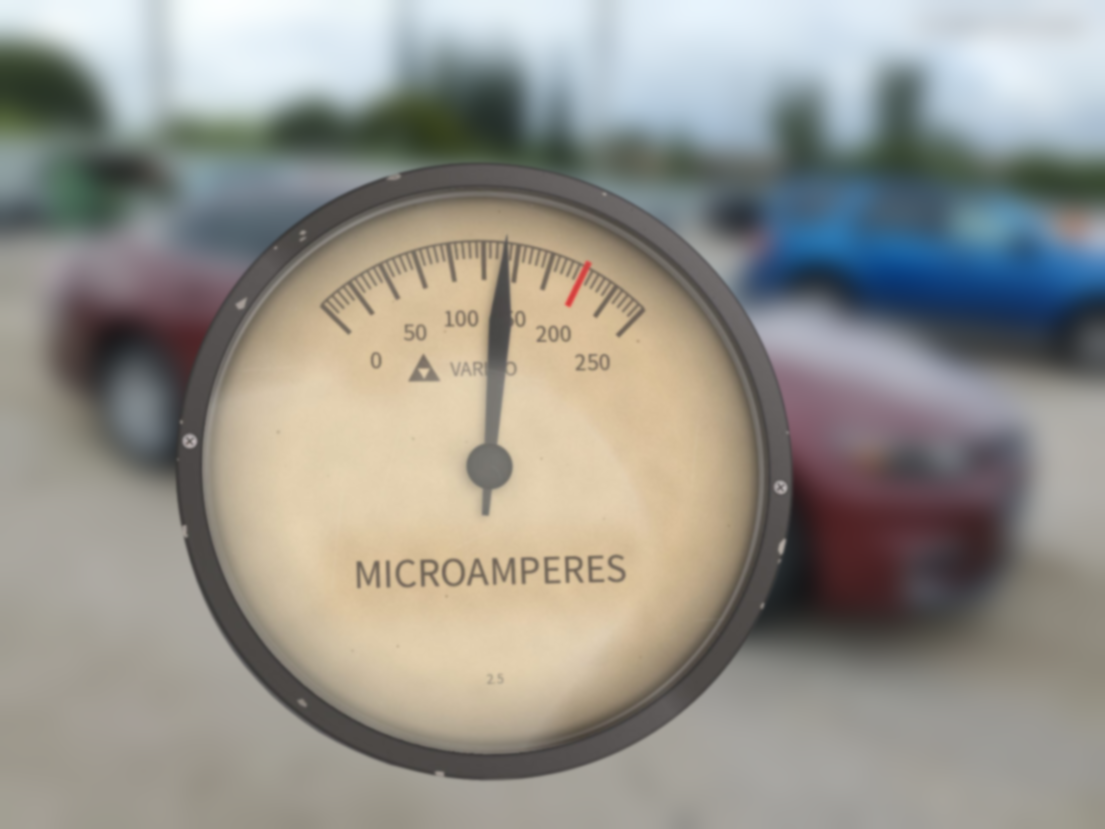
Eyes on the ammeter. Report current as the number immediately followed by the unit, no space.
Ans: 140µA
